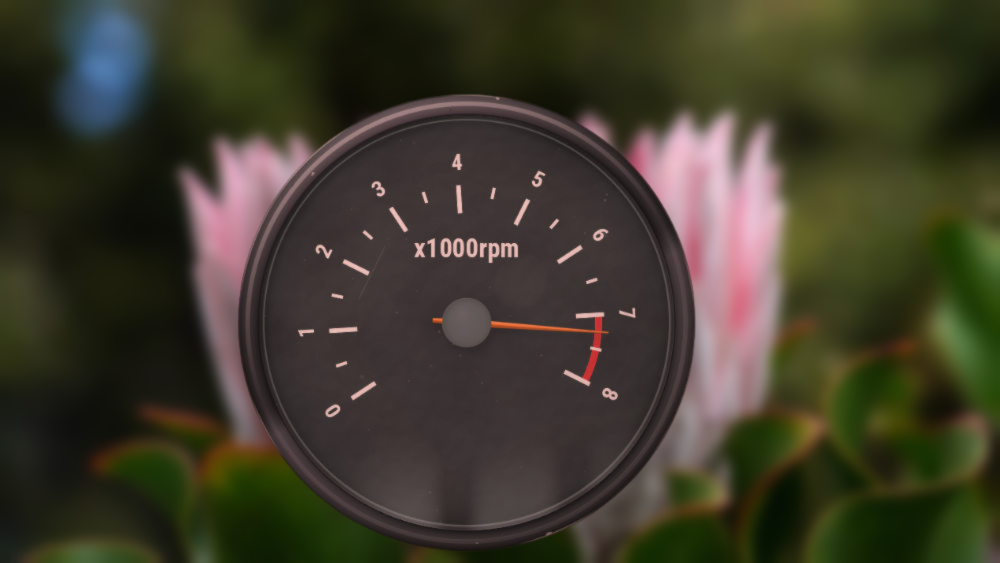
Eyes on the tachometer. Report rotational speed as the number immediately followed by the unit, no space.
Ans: 7250rpm
